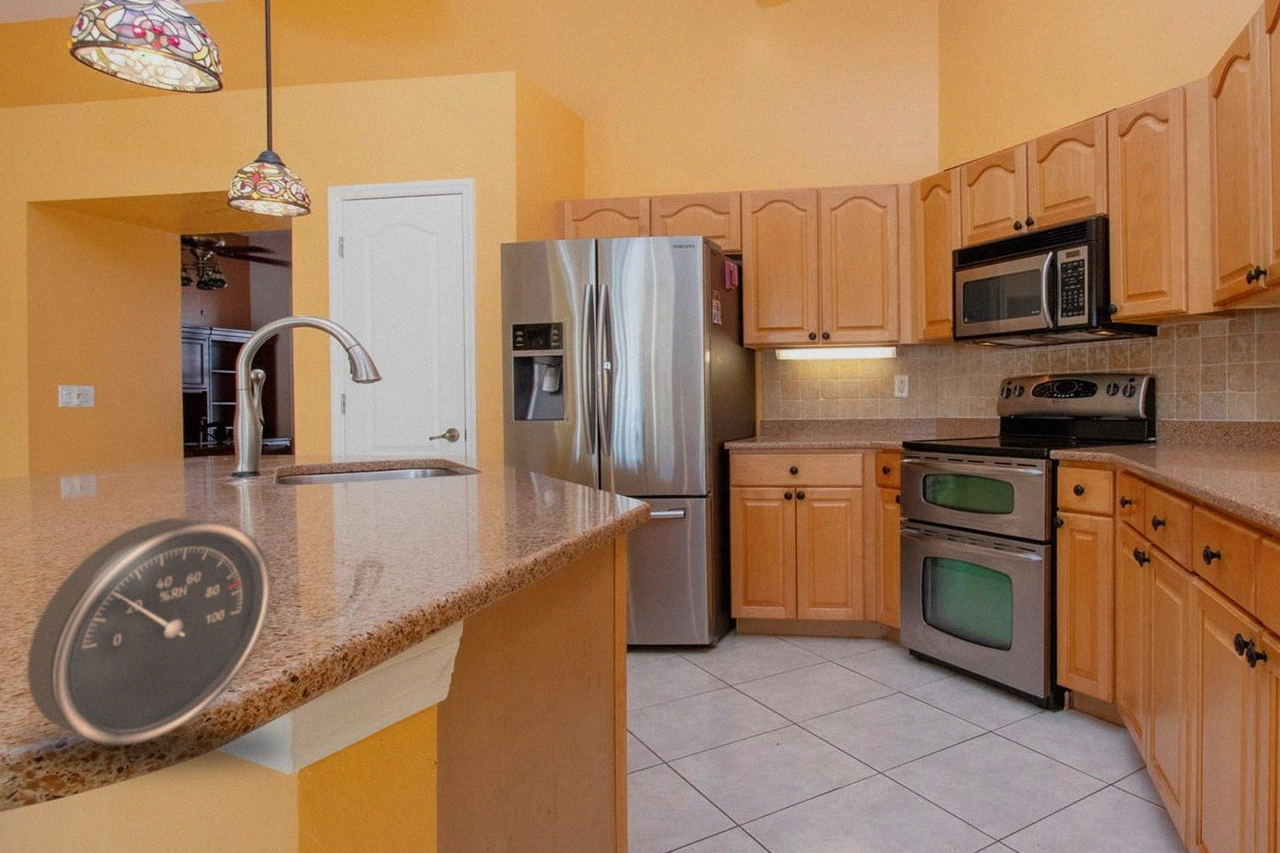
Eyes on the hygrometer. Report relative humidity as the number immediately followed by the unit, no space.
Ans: 20%
